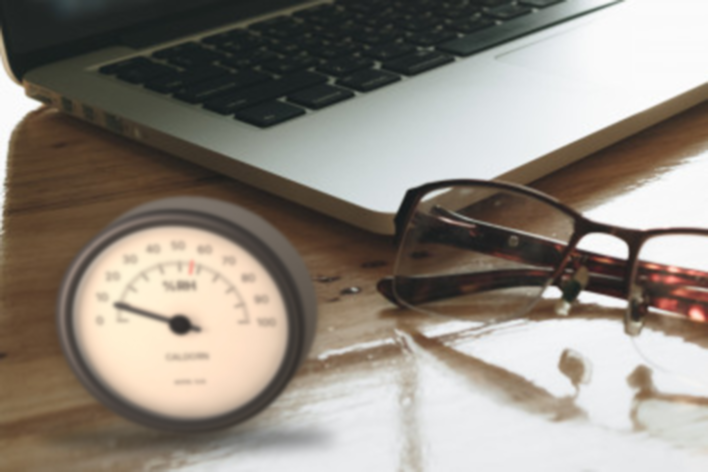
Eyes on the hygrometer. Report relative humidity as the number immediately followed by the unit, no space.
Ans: 10%
